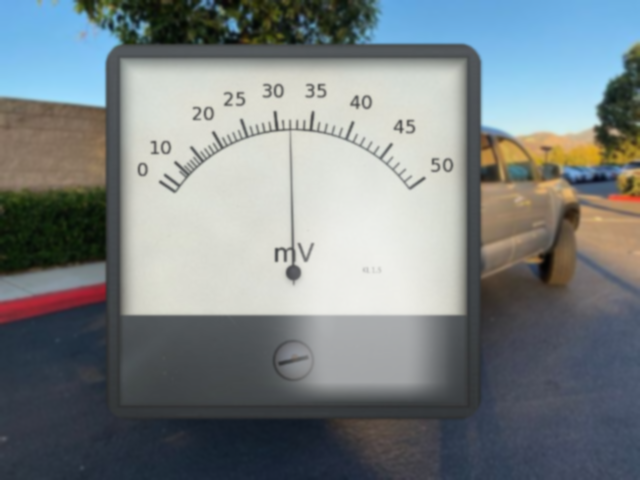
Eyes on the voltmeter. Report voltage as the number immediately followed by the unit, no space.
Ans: 32mV
